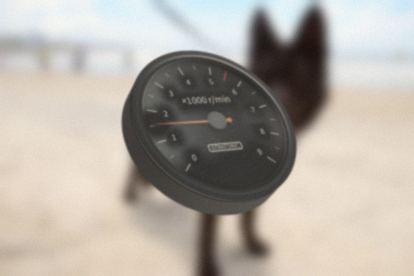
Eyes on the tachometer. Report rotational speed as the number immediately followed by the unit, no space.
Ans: 1500rpm
